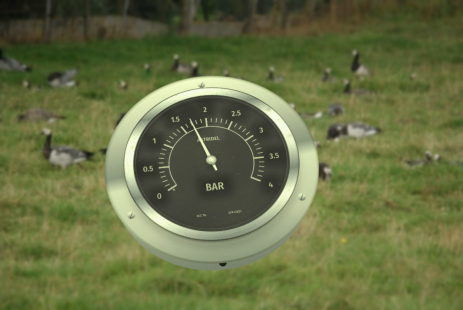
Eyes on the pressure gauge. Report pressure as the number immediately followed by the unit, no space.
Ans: 1.7bar
